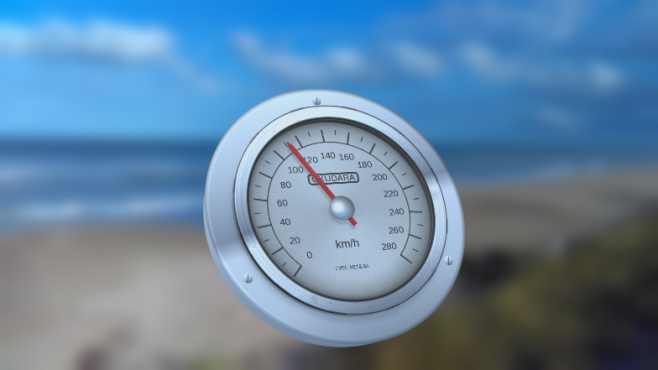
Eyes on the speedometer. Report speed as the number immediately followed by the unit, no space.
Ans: 110km/h
